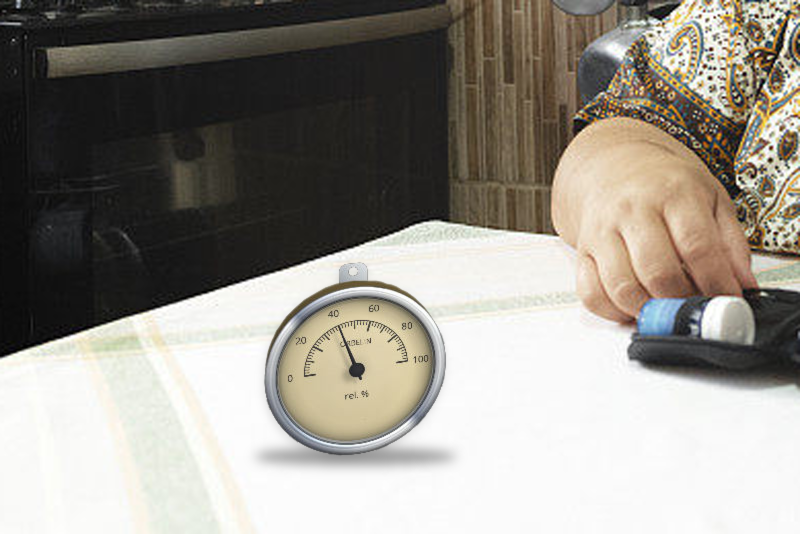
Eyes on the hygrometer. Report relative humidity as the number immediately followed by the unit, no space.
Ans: 40%
